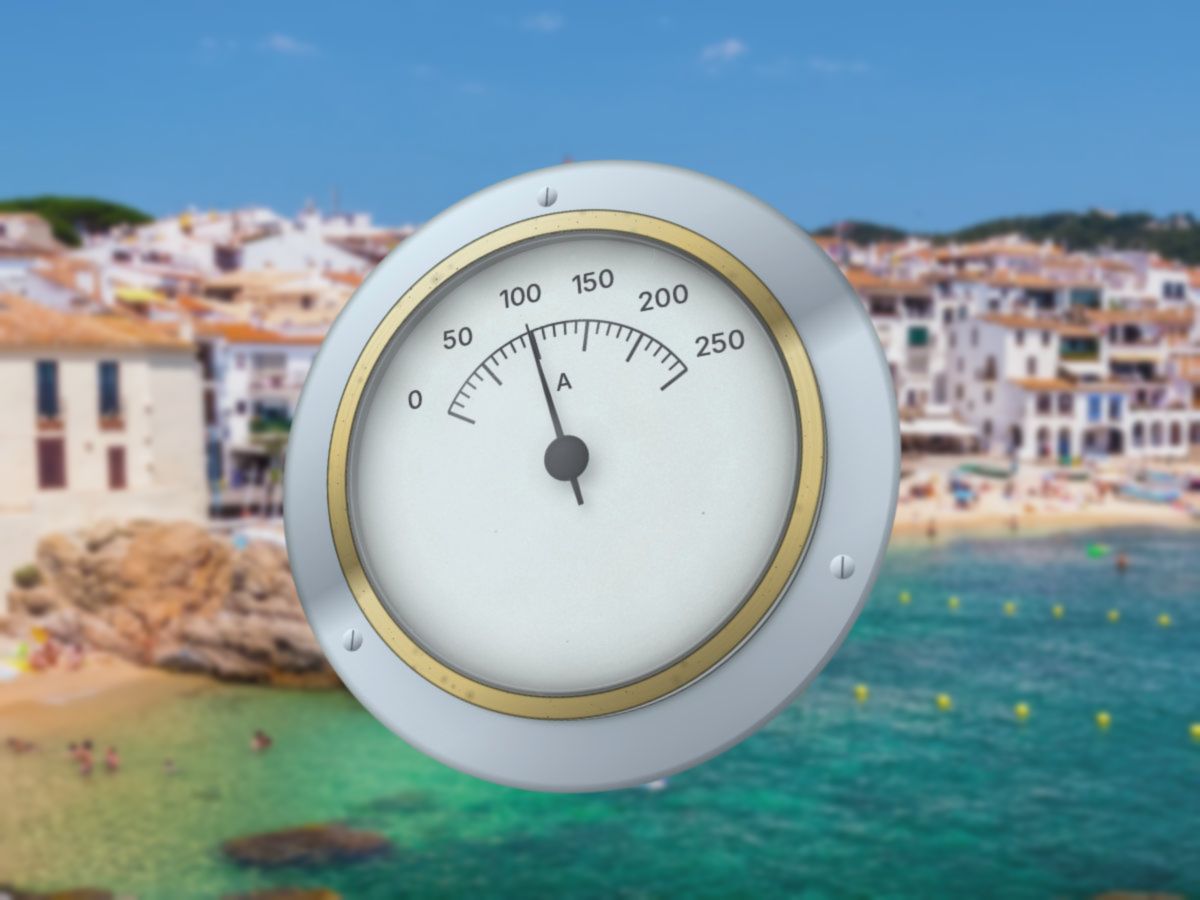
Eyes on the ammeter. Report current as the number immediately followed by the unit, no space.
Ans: 100A
